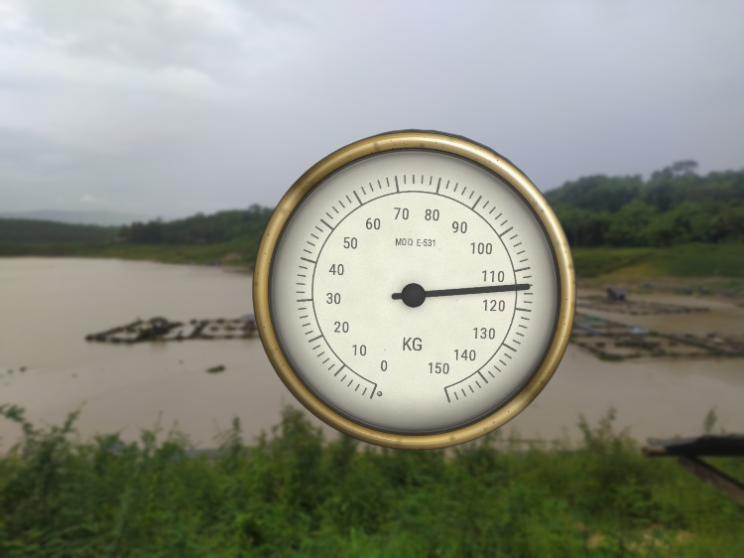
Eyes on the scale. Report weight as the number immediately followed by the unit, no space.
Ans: 114kg
